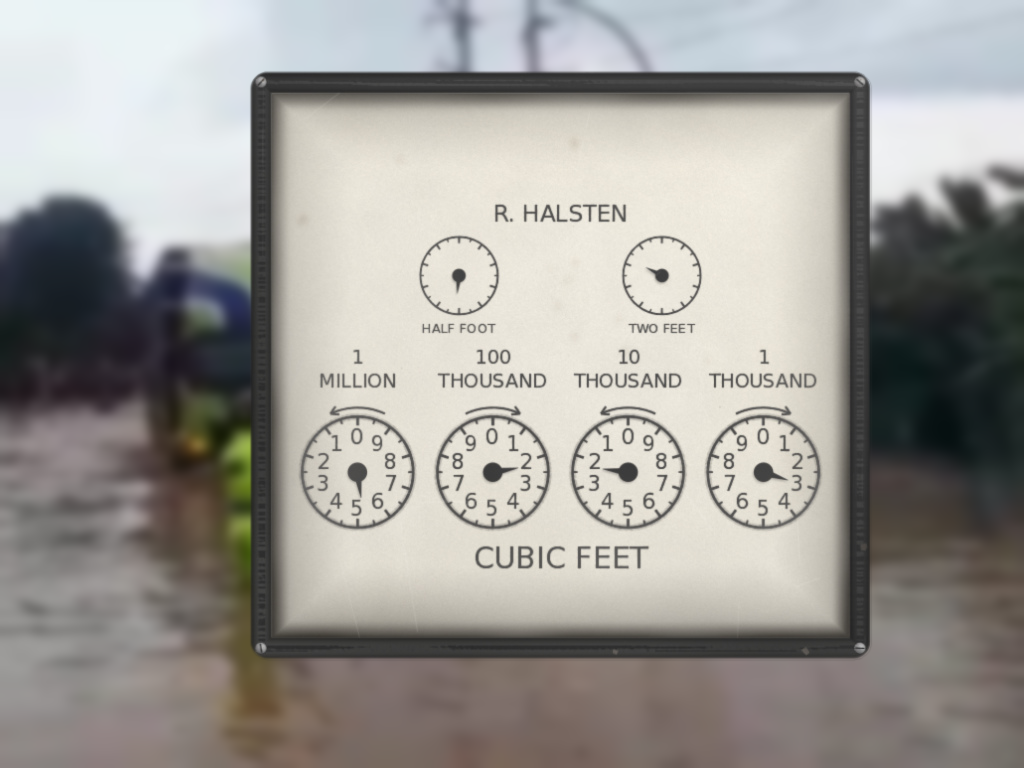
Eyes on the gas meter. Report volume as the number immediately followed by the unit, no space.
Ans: 522300ft³
